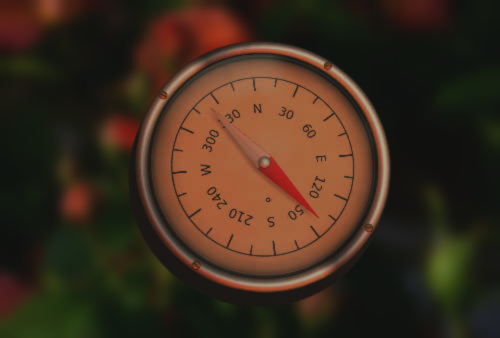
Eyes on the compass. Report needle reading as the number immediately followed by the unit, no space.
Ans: 142.5°
